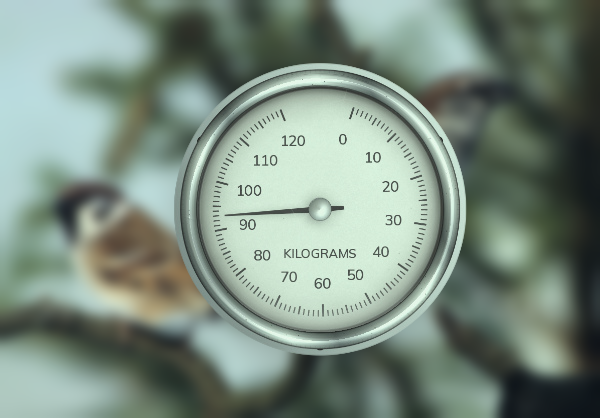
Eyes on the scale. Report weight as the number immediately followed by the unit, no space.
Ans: 93kg
